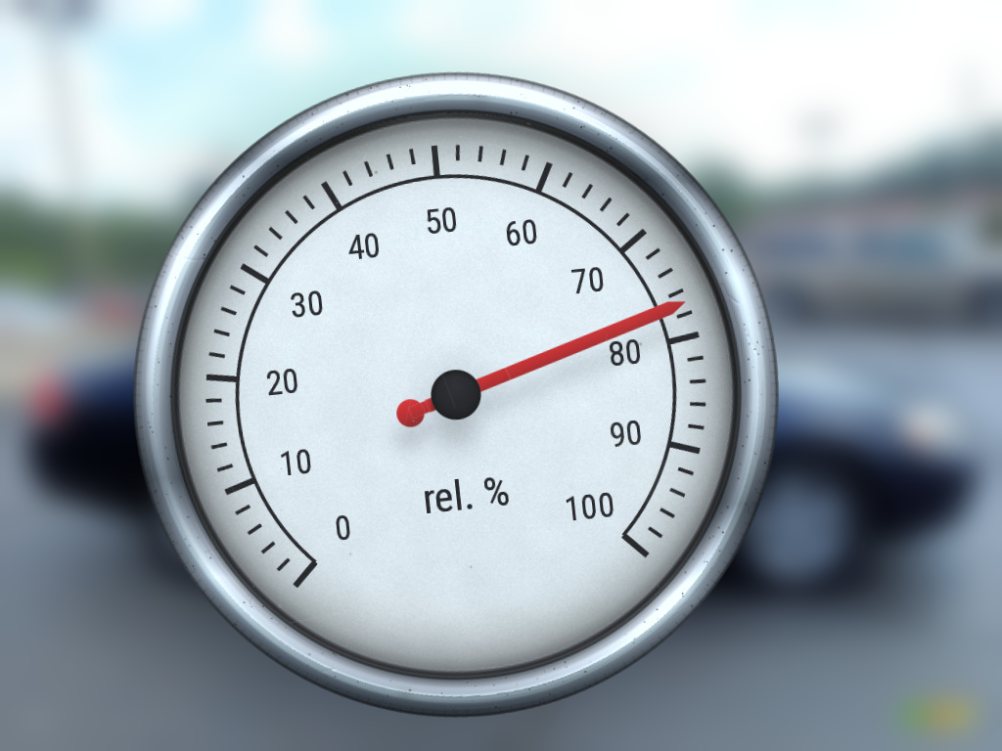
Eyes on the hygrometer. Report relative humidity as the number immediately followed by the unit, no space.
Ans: 77%
